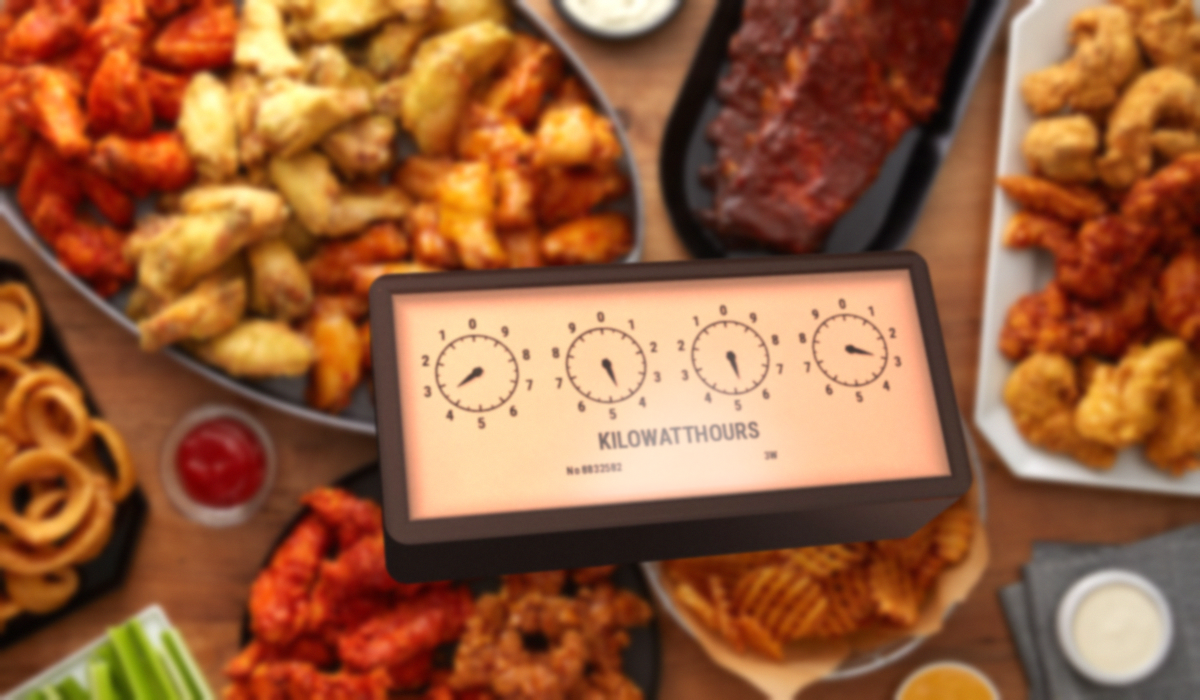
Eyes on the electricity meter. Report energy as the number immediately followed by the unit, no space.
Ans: 3453kWh
